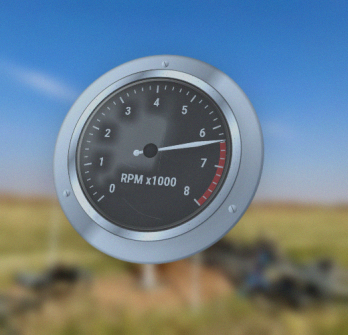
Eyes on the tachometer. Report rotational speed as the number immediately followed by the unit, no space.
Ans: 6400rpm
